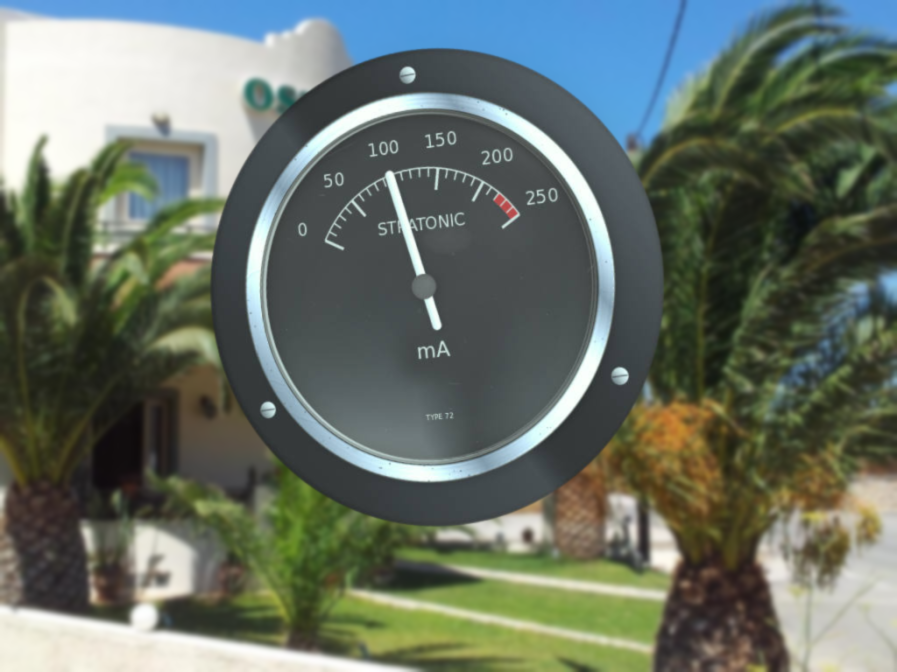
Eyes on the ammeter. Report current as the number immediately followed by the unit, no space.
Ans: 100mA
